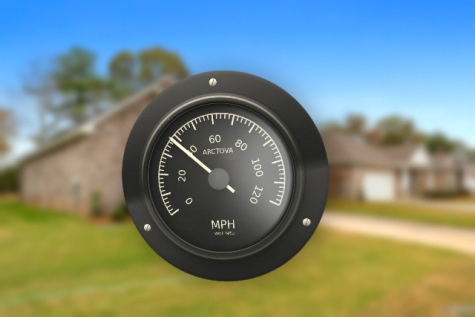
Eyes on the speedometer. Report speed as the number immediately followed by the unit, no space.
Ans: 38mph
